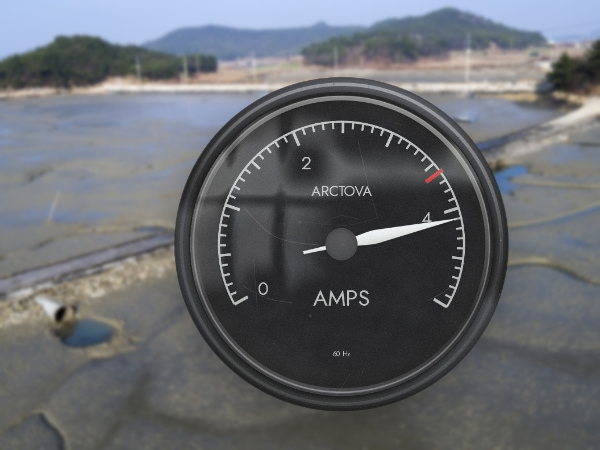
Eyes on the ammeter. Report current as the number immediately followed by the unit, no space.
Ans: 4.1A
